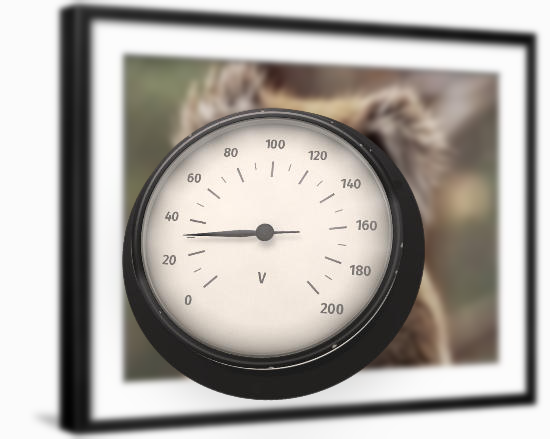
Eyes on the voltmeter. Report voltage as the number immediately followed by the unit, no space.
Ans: 30V
